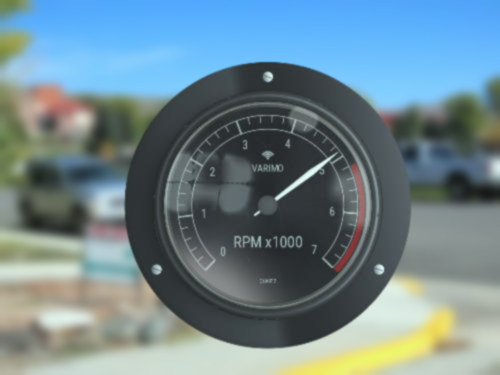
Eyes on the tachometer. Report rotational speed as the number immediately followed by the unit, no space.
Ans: 4900rpm
